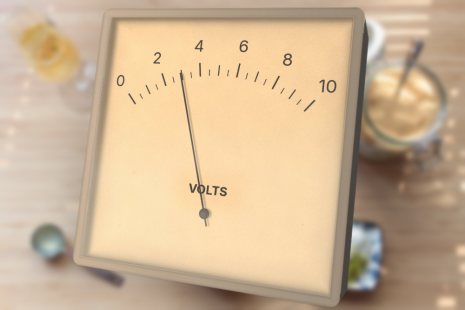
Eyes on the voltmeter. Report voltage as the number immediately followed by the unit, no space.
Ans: 3V
